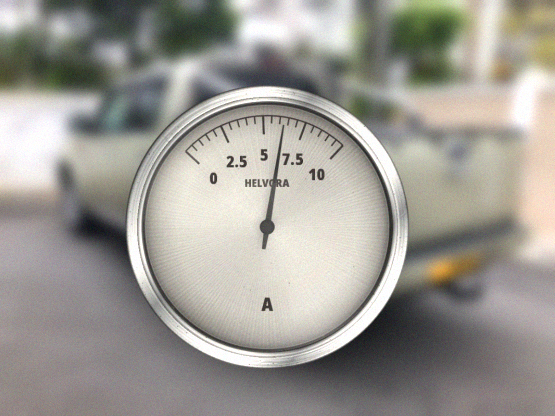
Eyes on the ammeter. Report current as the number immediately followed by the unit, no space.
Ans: 6.25A
